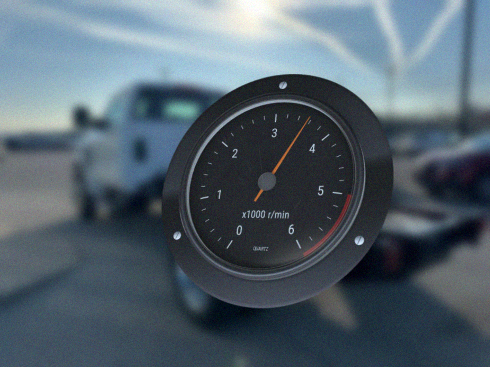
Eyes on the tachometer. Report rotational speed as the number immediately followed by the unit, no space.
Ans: 3600rpm
